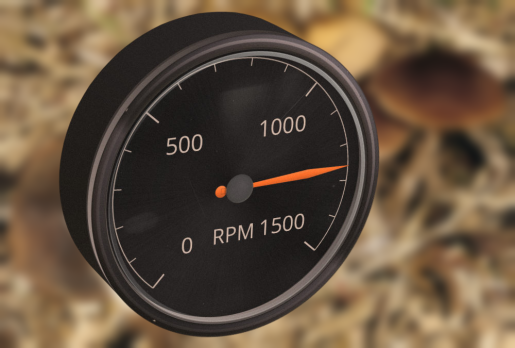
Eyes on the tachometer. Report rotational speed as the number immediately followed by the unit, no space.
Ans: 1250rpm
